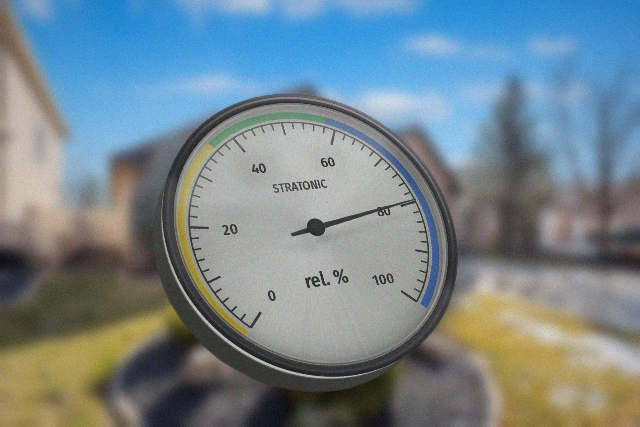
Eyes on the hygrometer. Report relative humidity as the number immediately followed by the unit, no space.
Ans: 80%
